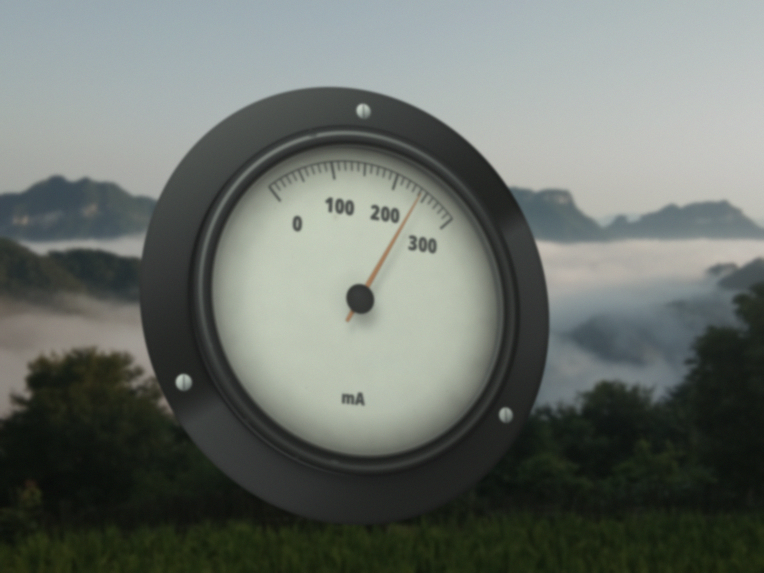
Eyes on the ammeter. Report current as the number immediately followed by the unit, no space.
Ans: 240mA
